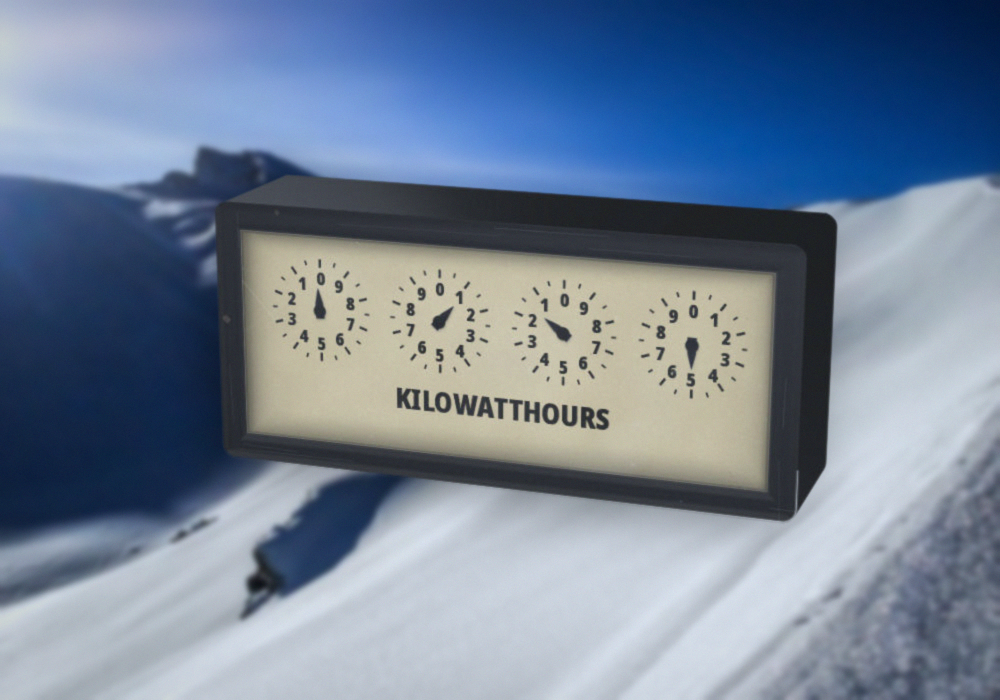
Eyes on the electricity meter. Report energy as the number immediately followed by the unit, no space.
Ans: 115kWh
